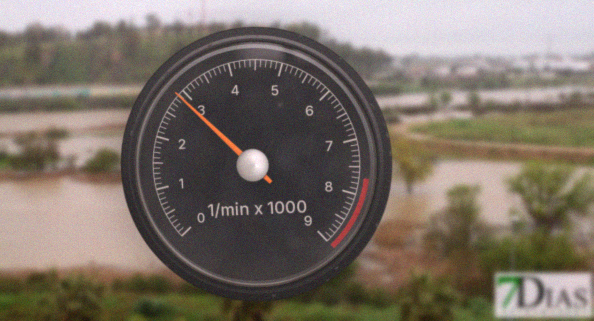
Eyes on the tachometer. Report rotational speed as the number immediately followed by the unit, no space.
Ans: 2900rpm
